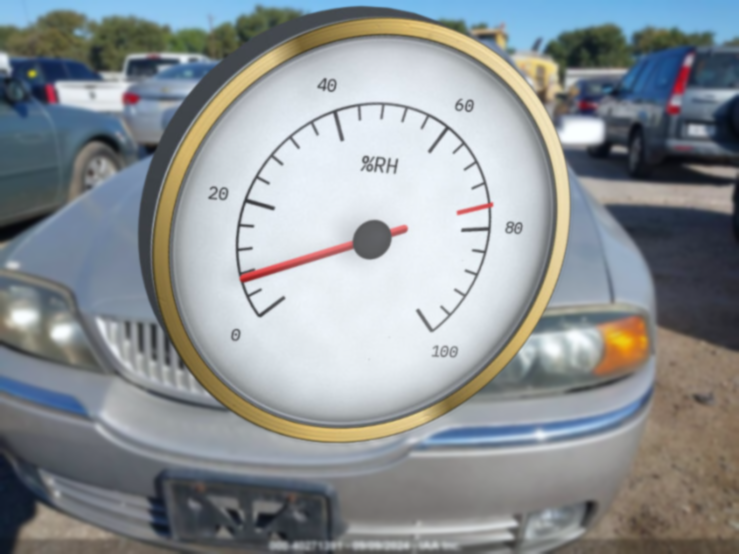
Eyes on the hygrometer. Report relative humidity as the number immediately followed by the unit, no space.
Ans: 8%
